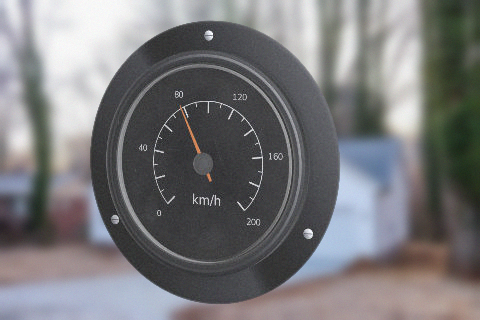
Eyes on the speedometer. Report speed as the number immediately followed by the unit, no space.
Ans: 80km/h
